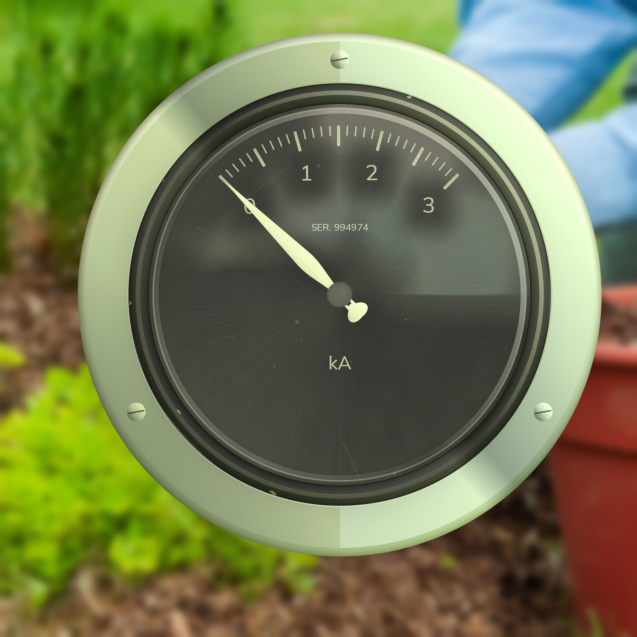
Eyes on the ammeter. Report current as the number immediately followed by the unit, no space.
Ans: 0kA
